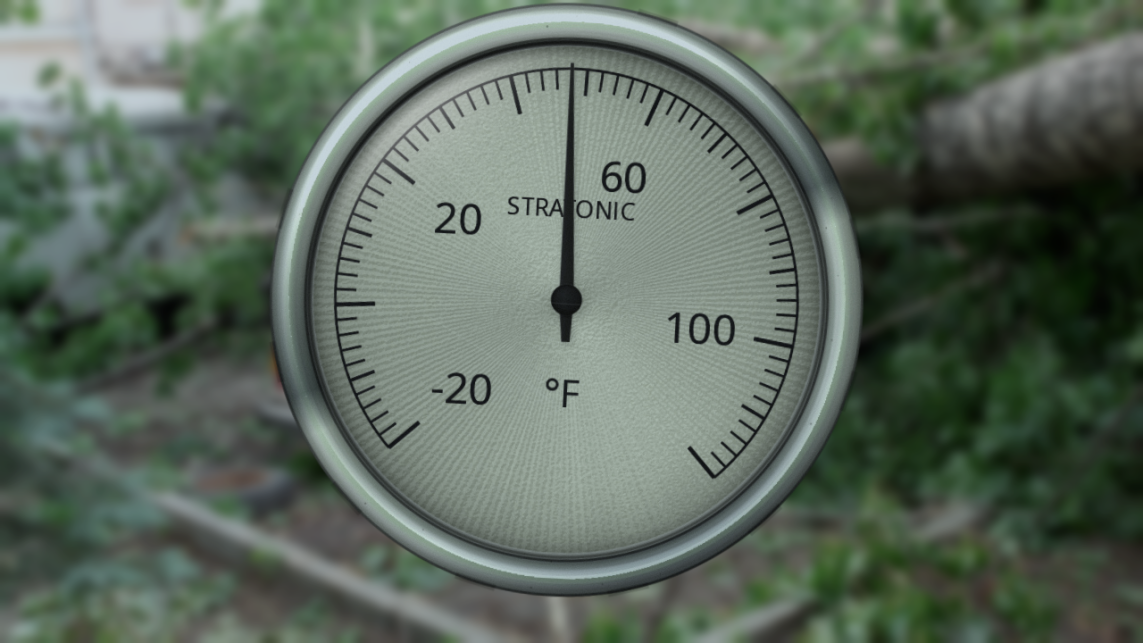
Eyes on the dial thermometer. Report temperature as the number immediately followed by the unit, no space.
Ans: 48°F
